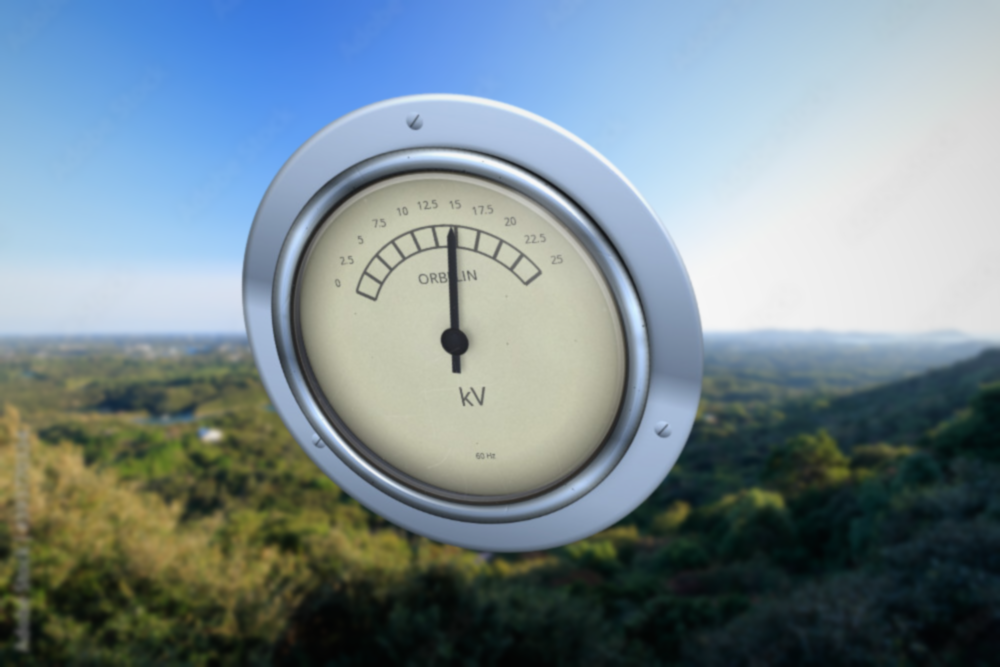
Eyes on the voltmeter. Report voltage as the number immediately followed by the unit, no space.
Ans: 15kV
